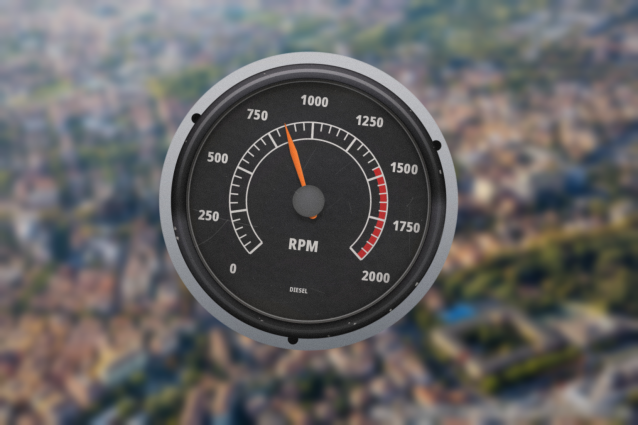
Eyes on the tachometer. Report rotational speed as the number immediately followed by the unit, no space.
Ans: 850rpm
